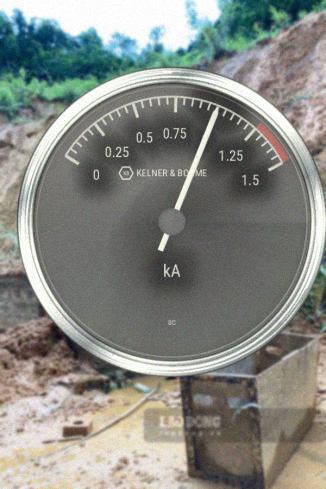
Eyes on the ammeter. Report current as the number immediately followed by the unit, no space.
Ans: 1kA
